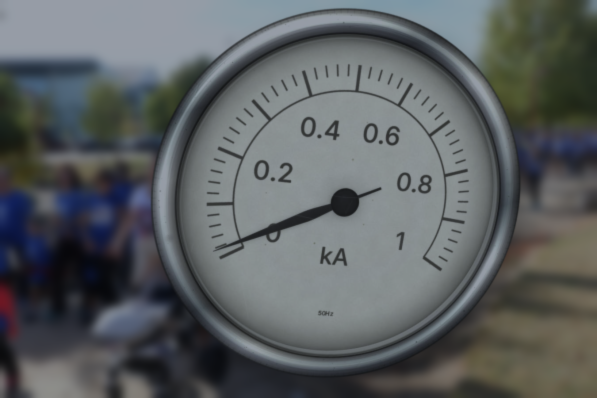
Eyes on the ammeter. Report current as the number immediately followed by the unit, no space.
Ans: 0.02kA
